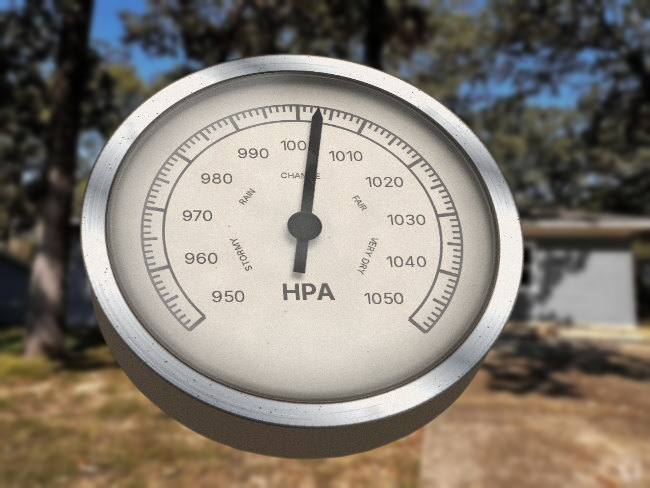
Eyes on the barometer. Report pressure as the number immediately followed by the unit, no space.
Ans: 1003hPa
